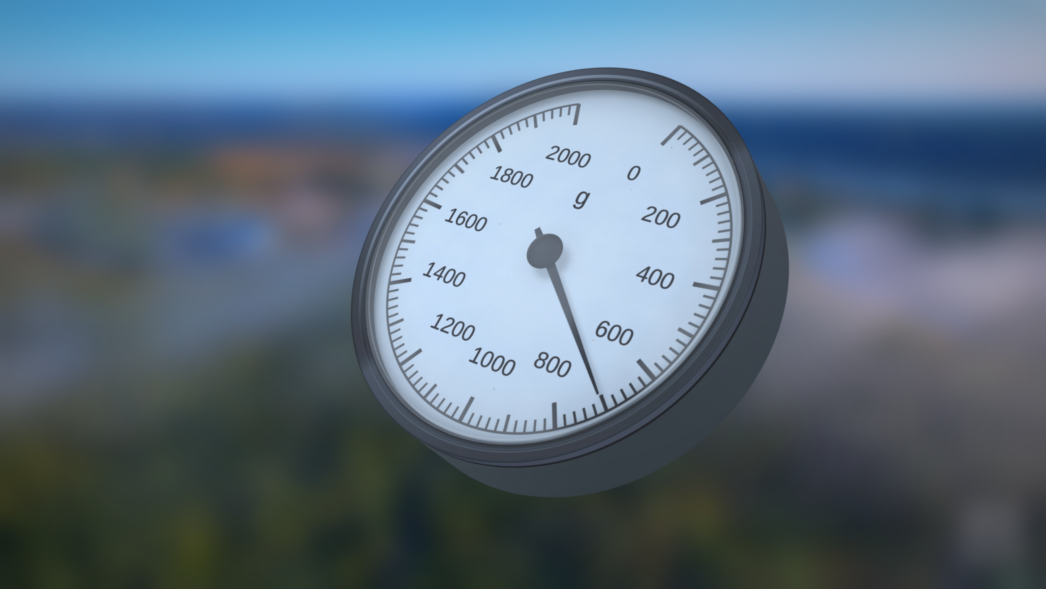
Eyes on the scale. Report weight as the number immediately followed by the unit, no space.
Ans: 700g
